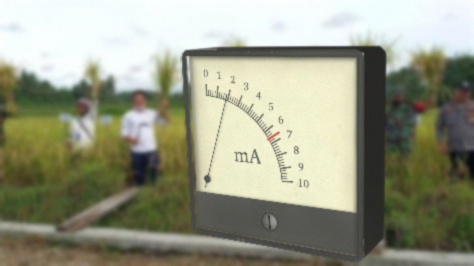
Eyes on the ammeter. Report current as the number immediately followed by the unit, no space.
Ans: 2mA
